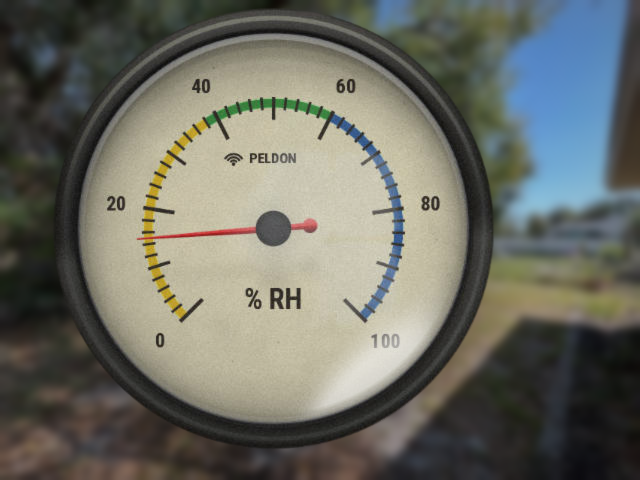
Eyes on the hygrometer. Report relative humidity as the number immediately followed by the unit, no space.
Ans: 15%
